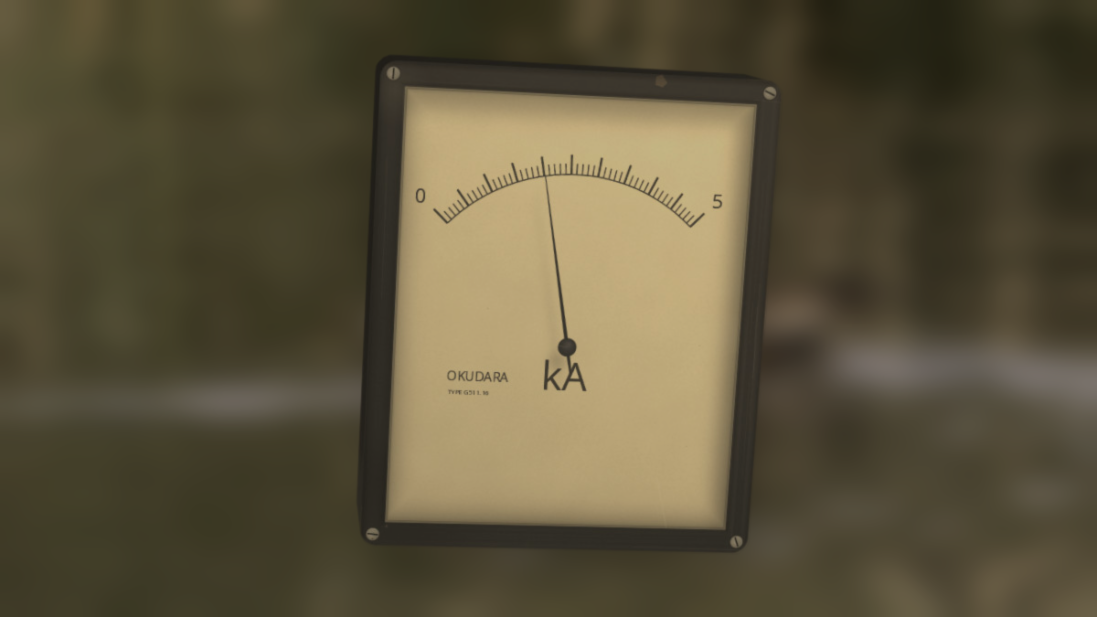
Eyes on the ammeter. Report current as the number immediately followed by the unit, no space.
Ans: 2kA
